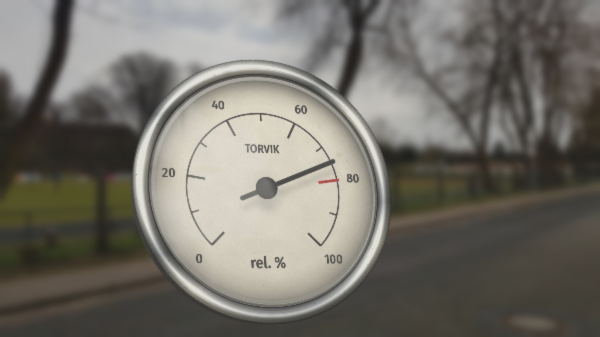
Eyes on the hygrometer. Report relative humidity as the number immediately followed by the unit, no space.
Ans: 75%
